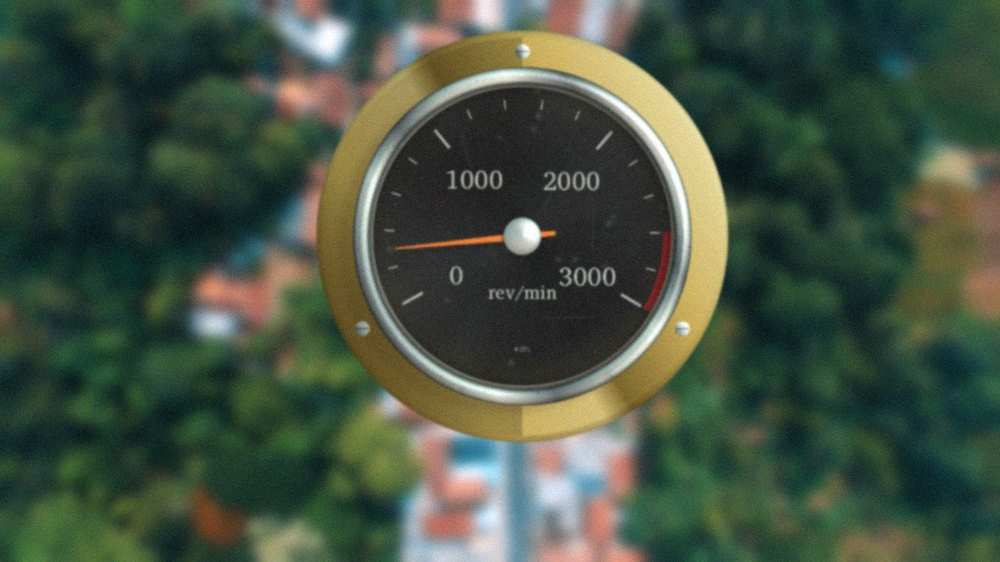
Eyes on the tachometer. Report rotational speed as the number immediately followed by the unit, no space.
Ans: 300rpm
